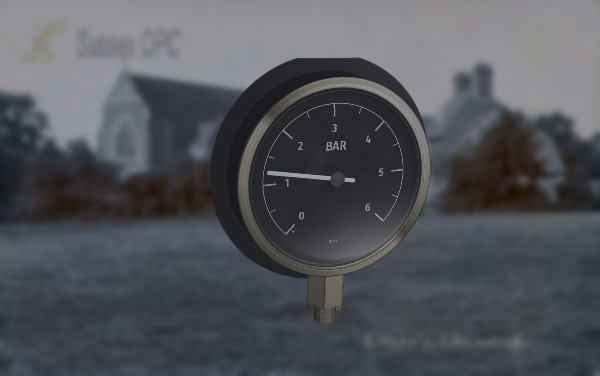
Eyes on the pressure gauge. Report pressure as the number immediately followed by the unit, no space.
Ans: 1.25bar
